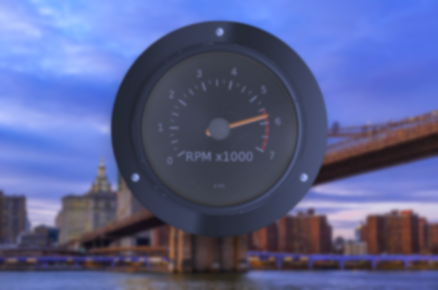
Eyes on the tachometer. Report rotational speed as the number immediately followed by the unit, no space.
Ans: 5750rpm
